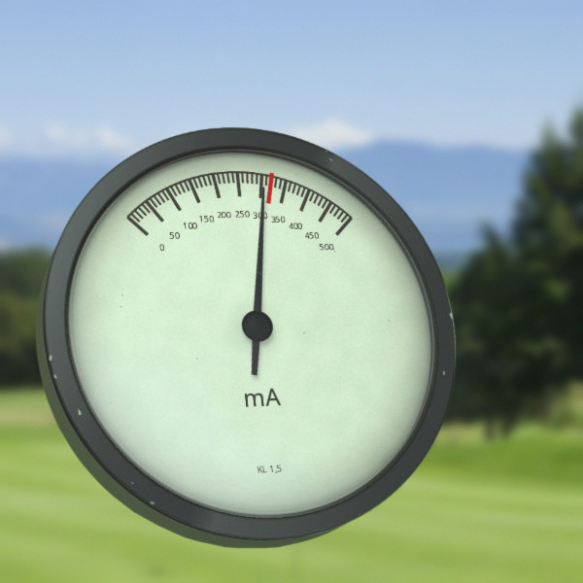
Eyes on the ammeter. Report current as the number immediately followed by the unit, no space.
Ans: 300mA
